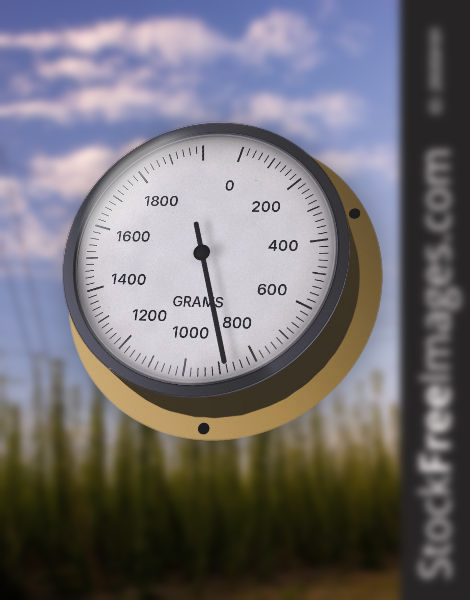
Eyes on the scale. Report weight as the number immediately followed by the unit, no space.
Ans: 880g
